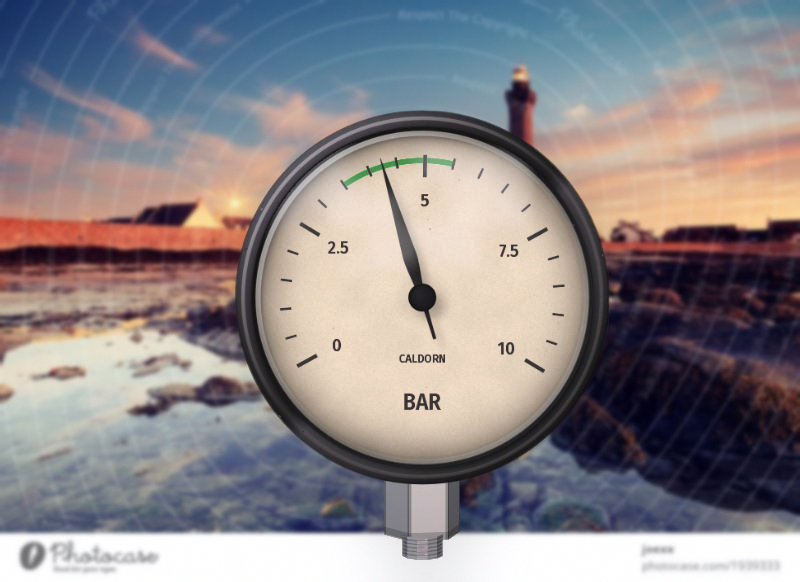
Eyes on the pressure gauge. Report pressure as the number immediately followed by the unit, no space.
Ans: 4.25bar
